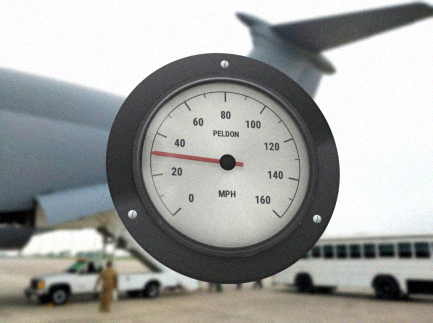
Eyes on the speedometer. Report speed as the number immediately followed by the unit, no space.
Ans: 30mph
